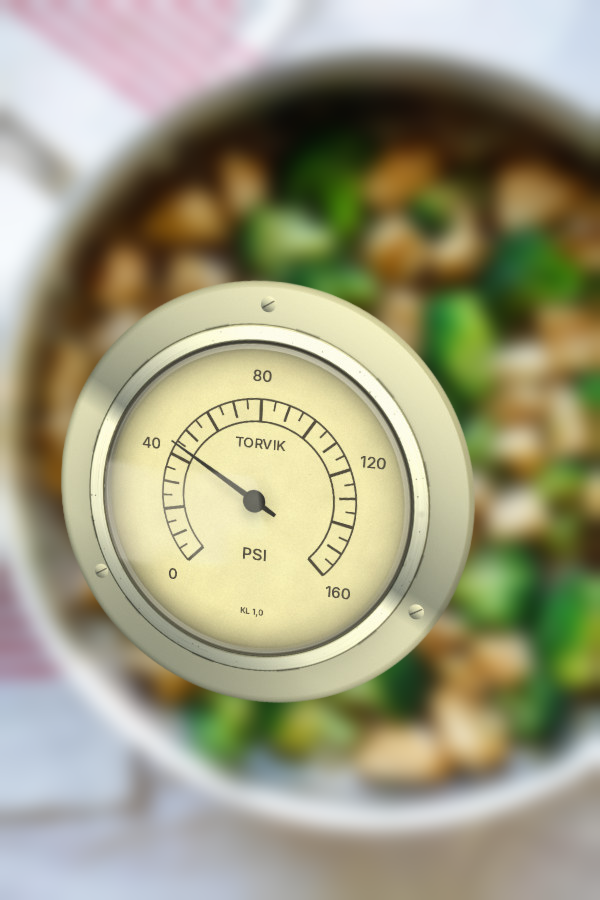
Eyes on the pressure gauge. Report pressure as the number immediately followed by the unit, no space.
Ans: 45psi
